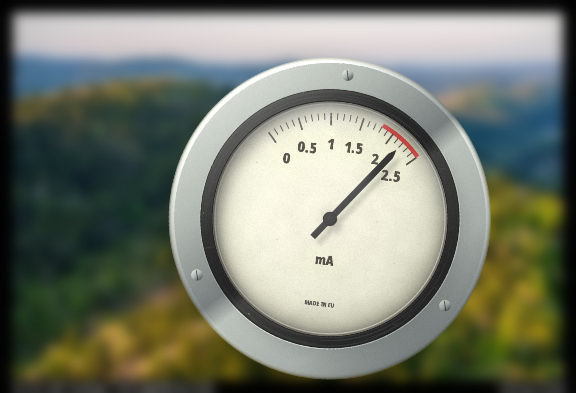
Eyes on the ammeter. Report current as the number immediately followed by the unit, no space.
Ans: 2.2mA
